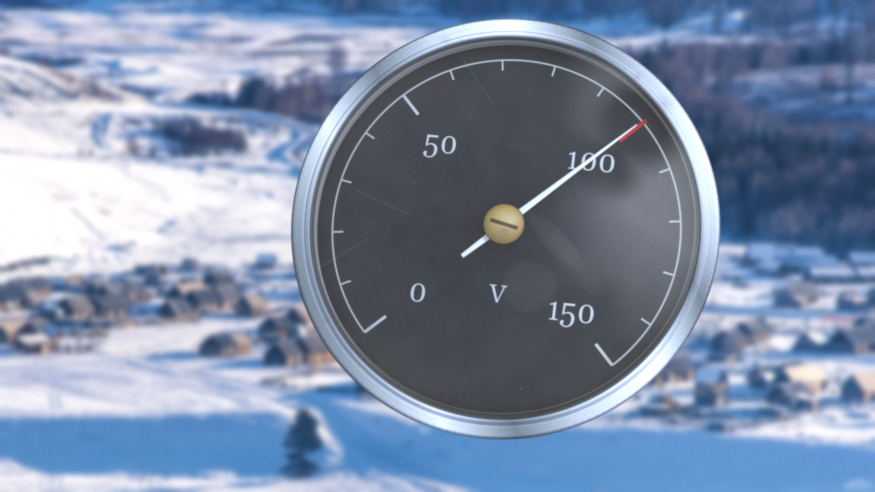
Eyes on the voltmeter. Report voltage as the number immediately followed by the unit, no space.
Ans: 100V
